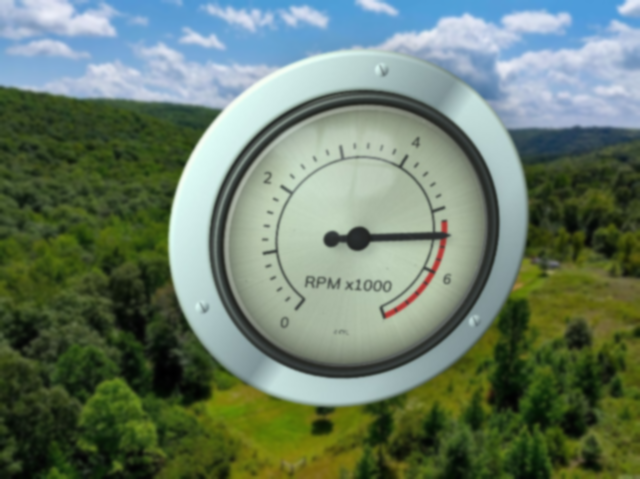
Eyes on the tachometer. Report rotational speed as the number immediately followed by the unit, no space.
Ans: 5400rpm
